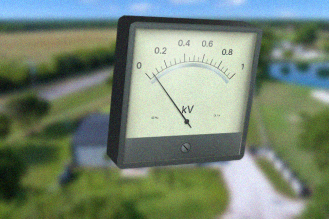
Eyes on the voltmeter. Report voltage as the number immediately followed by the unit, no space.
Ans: 0.05kV
